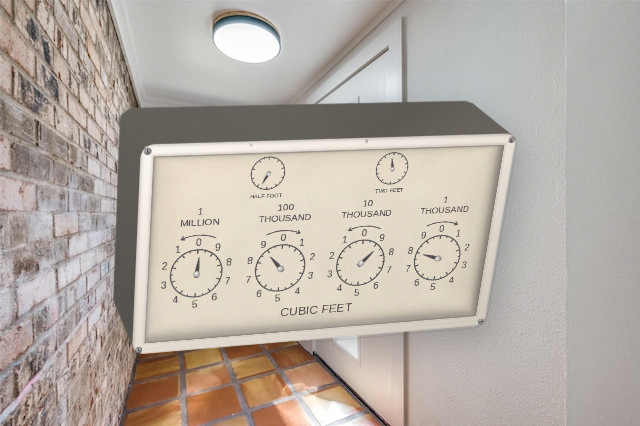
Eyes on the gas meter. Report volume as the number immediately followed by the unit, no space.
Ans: 988800ft³
